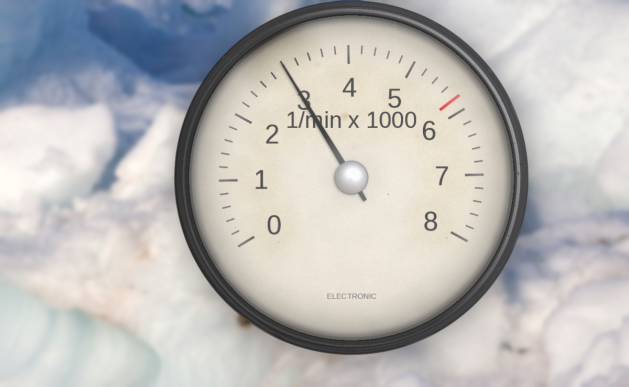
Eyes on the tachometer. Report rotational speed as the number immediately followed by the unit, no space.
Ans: 3000rpm
